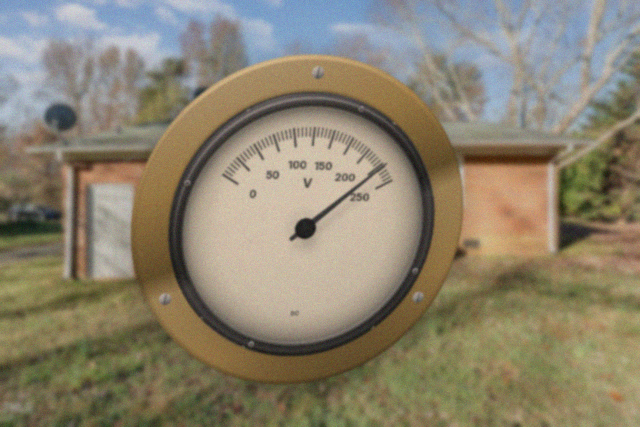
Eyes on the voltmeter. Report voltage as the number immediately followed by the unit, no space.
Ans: 225V
